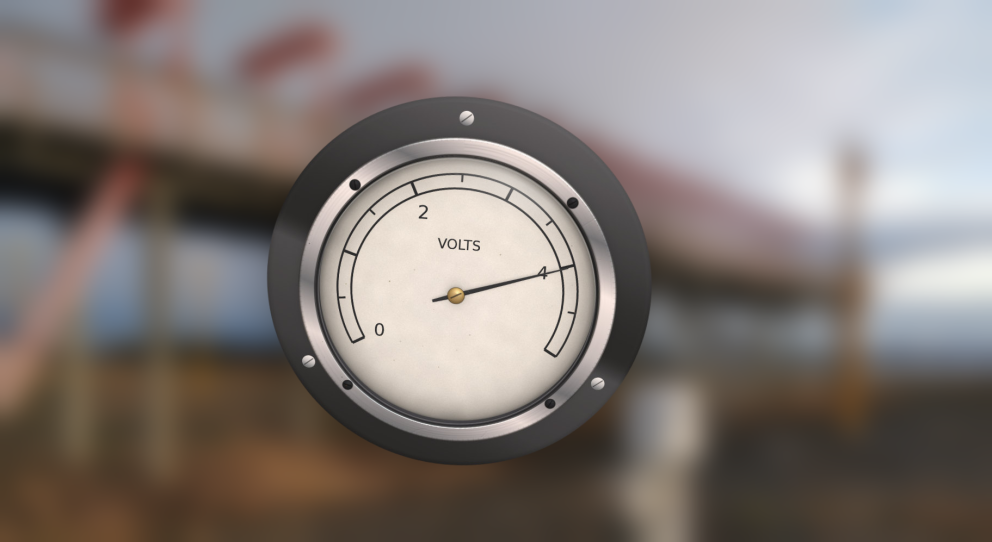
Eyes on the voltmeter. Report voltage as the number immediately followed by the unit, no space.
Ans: 4V
